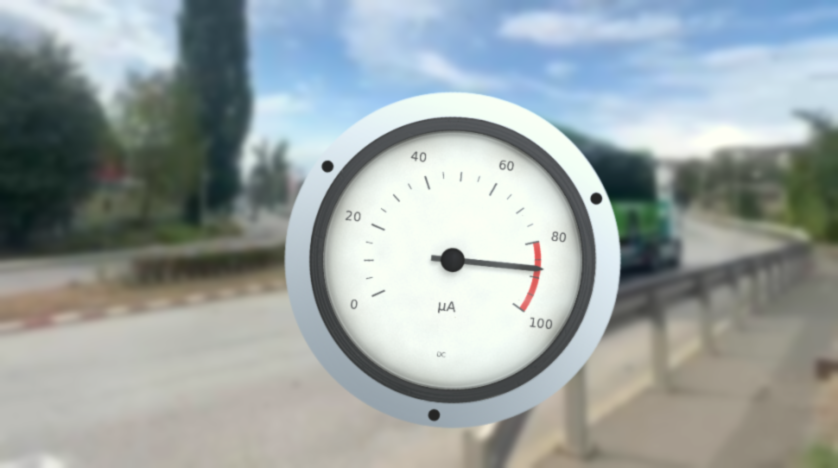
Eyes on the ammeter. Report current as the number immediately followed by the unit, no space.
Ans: 87.5µA
